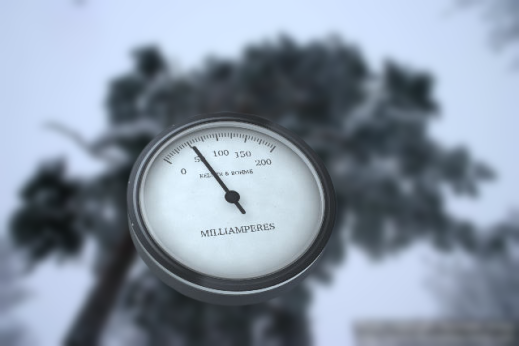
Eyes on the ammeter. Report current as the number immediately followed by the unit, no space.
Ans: 50mA
